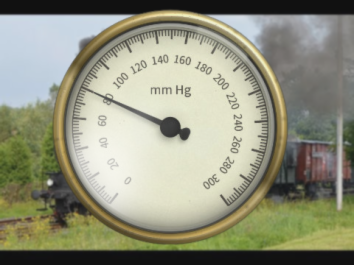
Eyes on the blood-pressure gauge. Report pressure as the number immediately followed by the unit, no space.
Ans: 80mmHg
